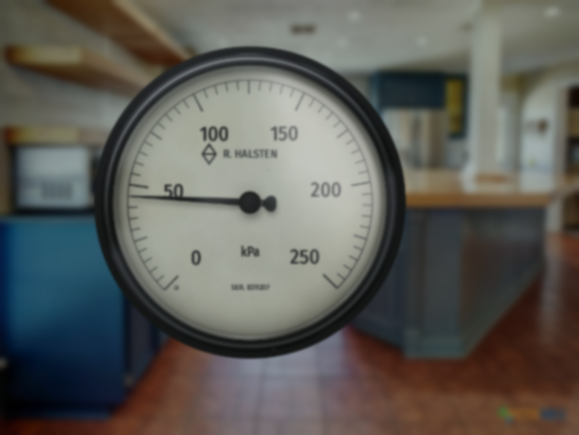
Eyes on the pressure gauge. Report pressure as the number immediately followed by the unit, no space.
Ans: 45kPa
